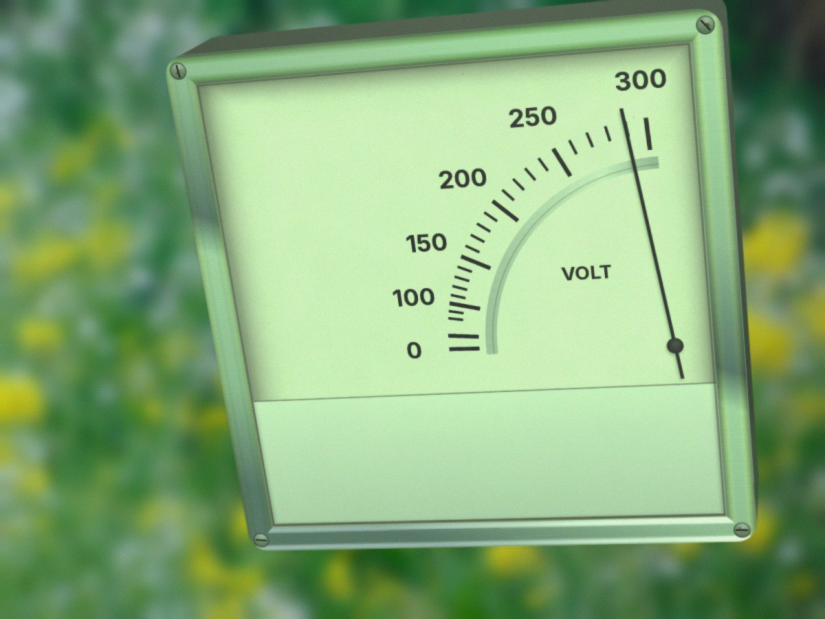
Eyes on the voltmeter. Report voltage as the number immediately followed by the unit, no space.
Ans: 290V
